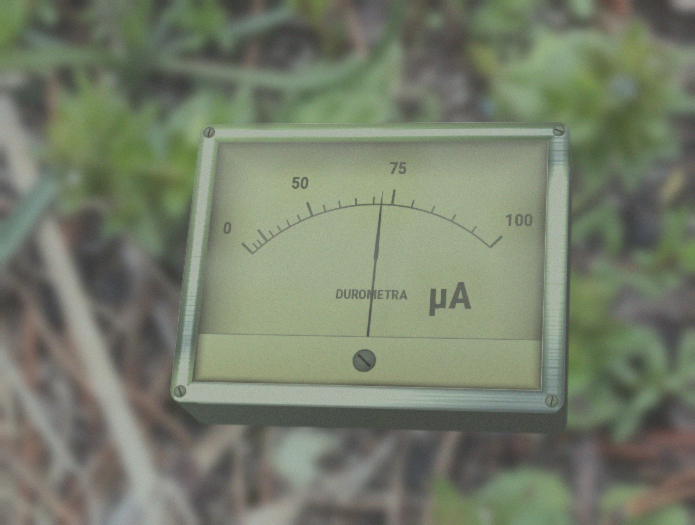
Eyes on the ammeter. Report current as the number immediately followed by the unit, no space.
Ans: 72.5µA
